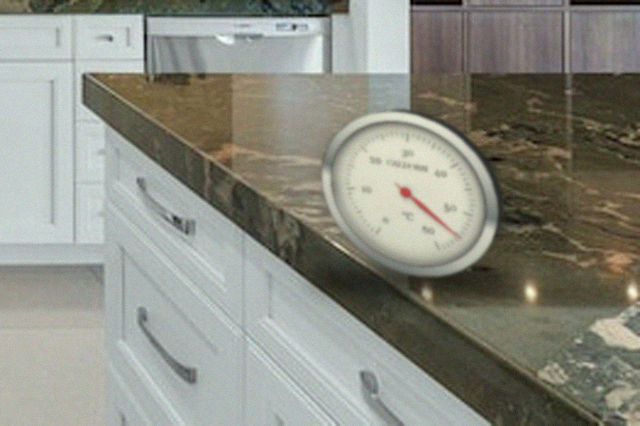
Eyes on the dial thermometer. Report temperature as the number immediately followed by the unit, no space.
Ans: 55°C
